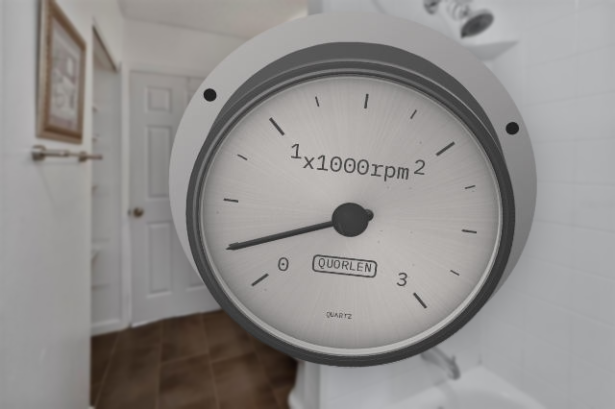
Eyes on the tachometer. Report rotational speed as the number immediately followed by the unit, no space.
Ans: 250rpm
